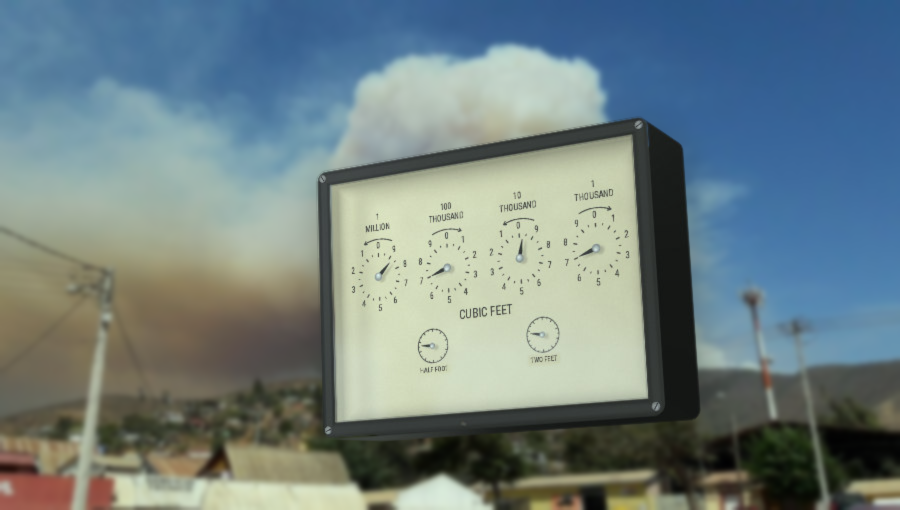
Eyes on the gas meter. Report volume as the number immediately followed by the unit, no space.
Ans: 869700ft³
